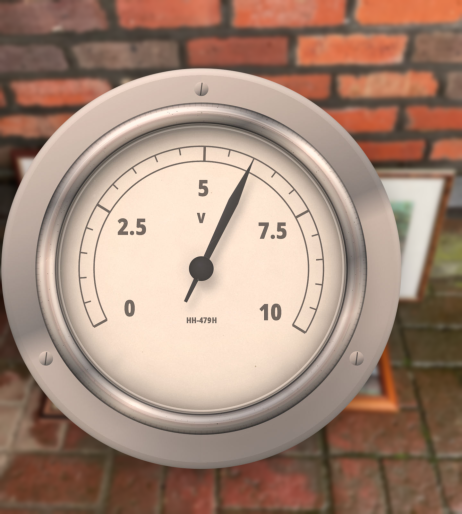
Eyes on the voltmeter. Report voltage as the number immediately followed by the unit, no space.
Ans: 6V
